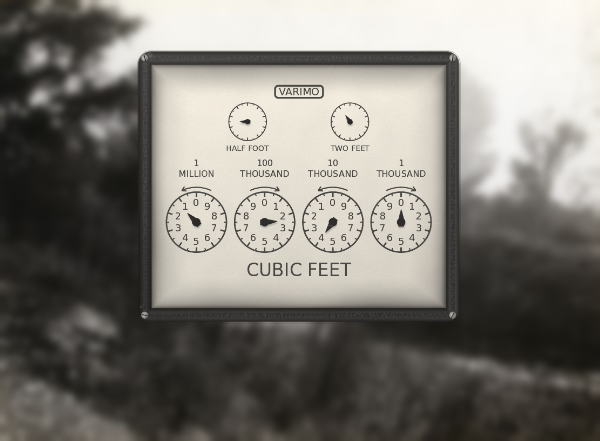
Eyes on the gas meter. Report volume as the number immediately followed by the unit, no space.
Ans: 124000ft³
